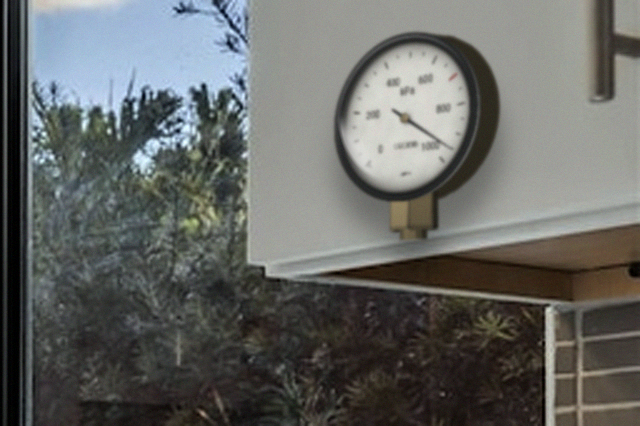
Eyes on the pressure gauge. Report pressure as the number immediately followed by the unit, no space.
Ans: 950kPa
